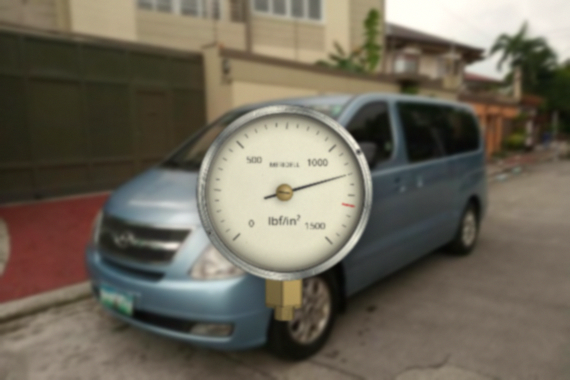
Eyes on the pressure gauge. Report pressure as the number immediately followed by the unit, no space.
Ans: 1150psi
